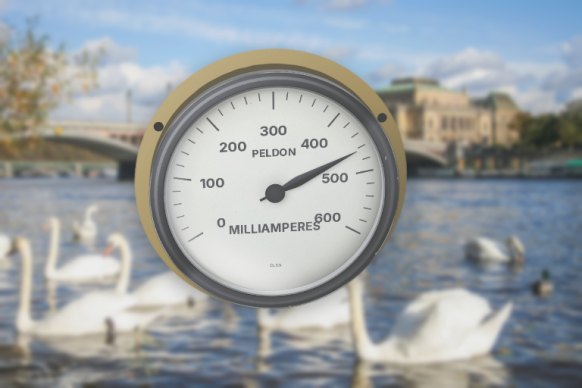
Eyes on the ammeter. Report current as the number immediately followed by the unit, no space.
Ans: 460mA
